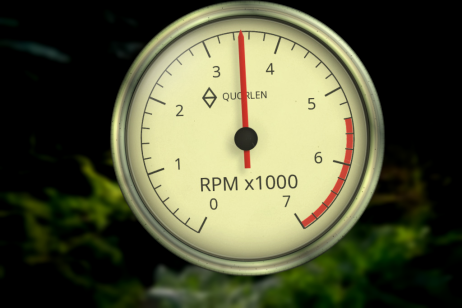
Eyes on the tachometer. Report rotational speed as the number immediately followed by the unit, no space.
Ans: 3500rpm
